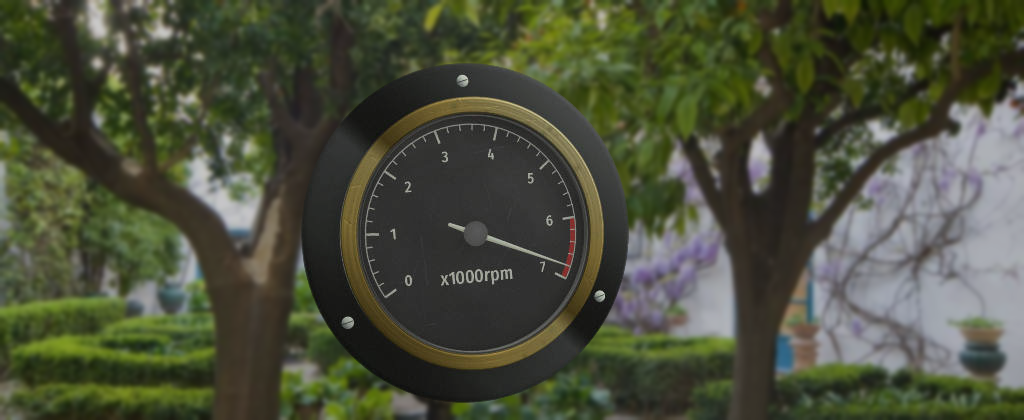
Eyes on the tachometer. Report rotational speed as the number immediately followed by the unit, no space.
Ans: 6800rpm
